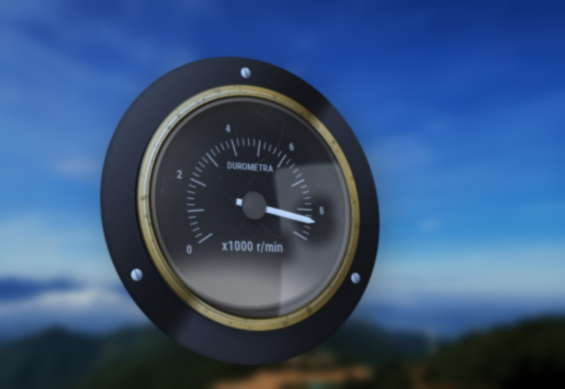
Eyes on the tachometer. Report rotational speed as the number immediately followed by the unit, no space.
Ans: 8400rpm
